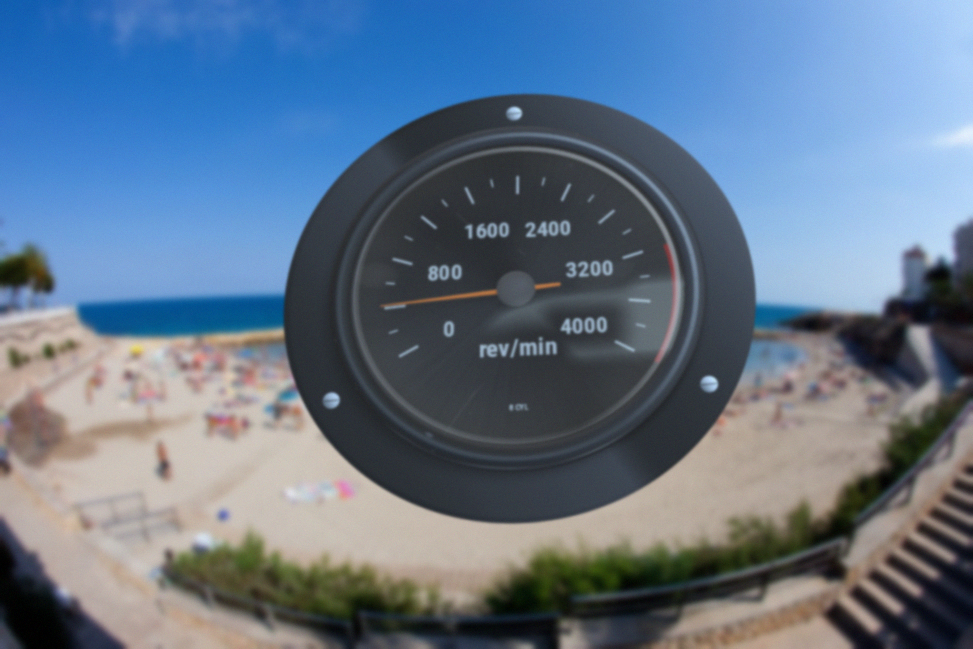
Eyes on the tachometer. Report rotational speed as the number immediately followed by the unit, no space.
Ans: 400rpm
